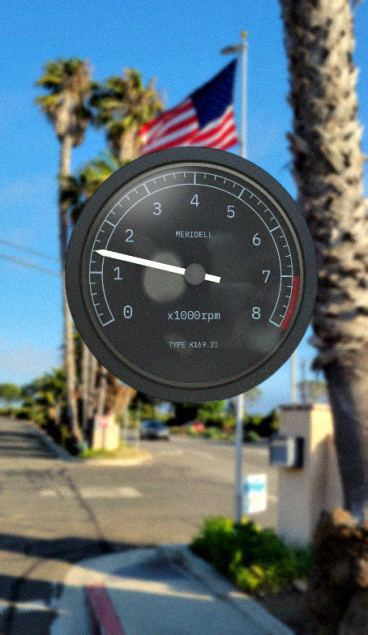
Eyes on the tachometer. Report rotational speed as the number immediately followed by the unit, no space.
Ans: 1400rpm
